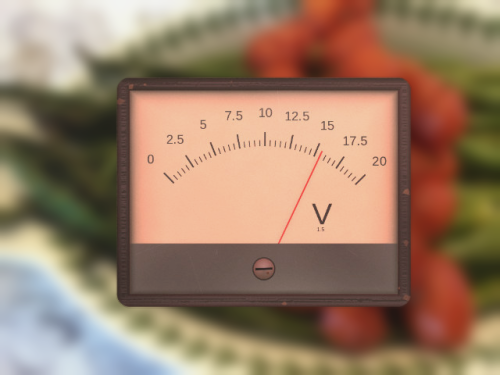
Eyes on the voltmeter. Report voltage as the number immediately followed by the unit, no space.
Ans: 15.5V
